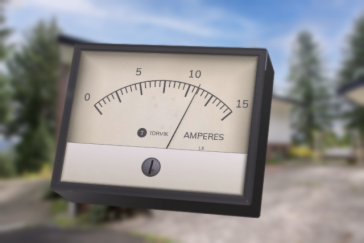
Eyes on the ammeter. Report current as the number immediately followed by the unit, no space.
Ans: 11A
